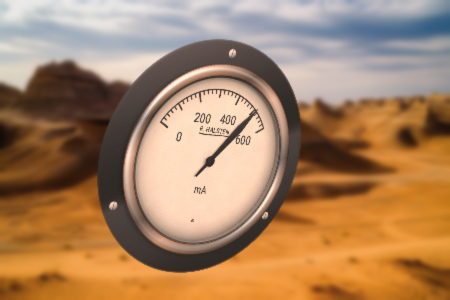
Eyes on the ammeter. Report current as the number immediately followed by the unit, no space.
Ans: 500mA
